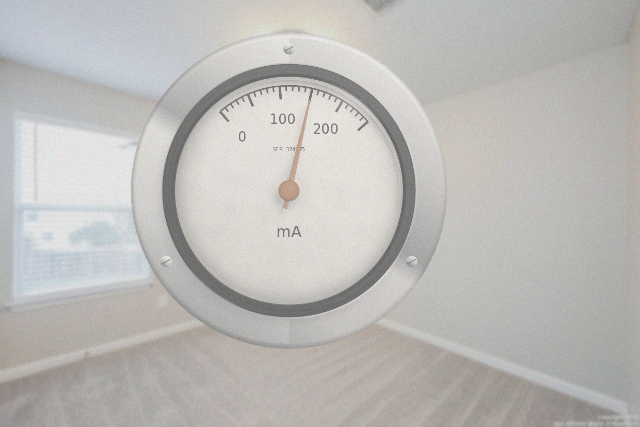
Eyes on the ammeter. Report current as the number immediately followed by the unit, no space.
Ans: 150mA
